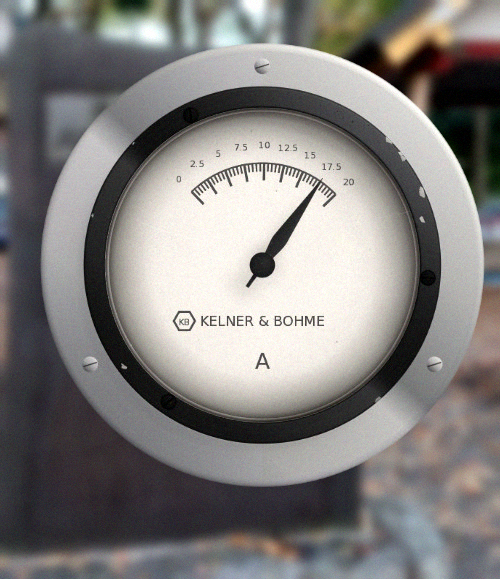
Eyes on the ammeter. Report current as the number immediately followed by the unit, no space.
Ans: 17.5A
